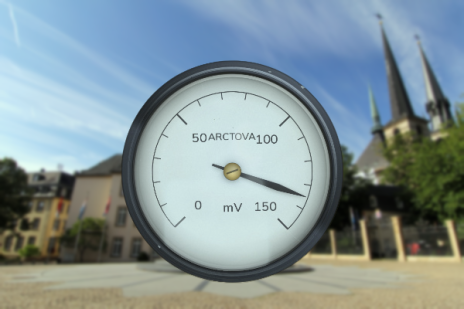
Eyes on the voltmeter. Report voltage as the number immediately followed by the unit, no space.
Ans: 135mV
